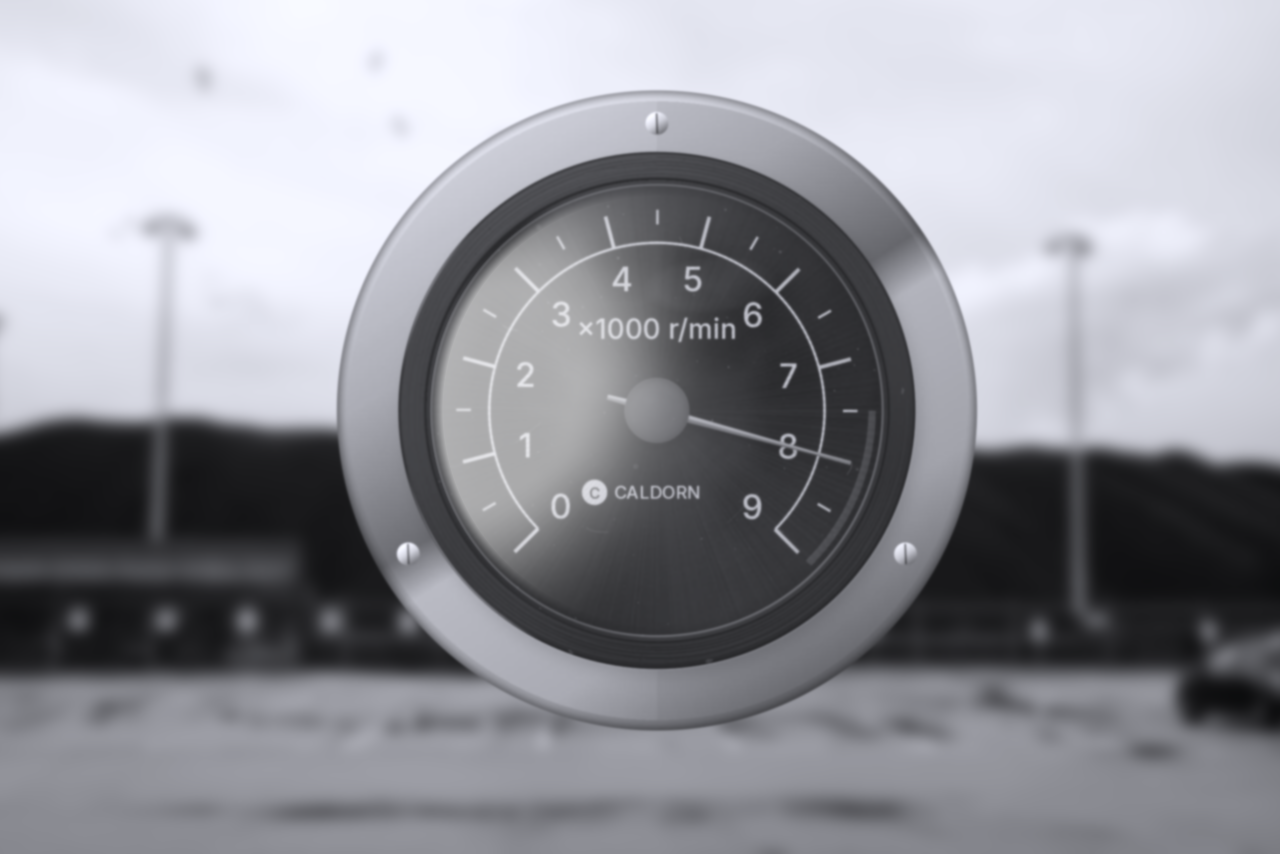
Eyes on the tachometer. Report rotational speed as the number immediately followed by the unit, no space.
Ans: 8000rpm
